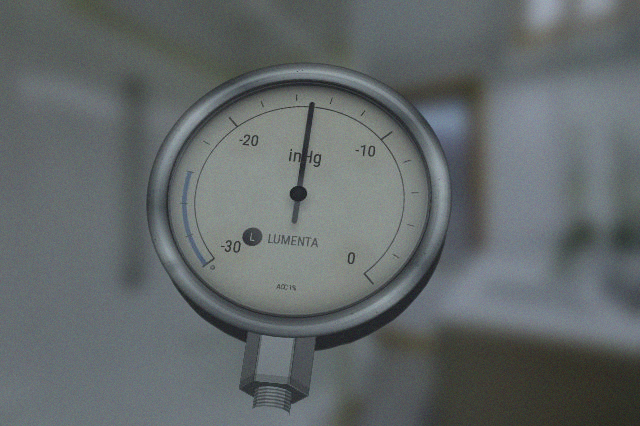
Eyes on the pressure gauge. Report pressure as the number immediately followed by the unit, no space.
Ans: -15inHg
